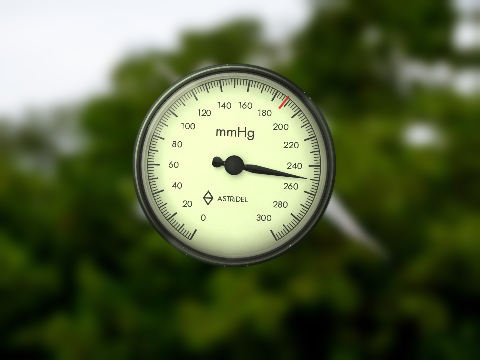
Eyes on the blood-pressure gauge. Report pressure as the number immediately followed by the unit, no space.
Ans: 250mmHg
